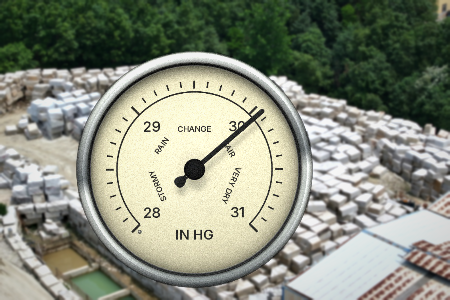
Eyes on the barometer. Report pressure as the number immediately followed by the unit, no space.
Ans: 30.05inHg
